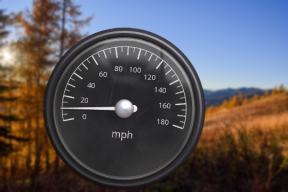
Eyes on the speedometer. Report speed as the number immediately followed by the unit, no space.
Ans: 10mph
